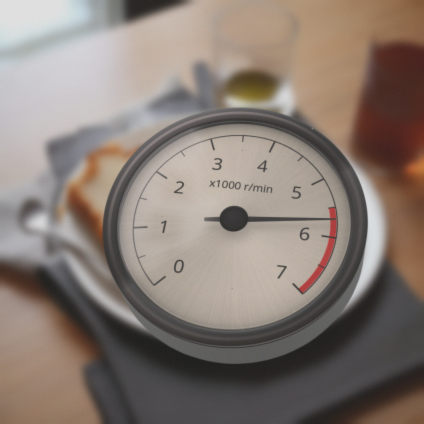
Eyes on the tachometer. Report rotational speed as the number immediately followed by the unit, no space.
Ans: 5750rpm
